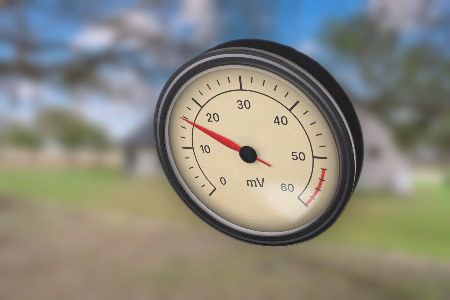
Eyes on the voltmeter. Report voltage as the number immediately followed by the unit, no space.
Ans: 16mV
